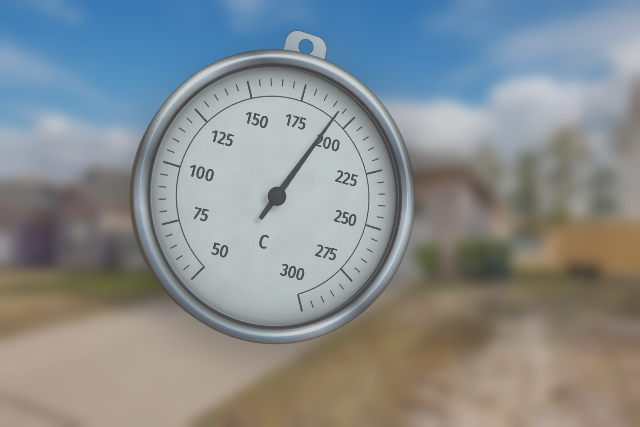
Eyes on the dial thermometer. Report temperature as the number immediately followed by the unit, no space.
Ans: 192.5°C
